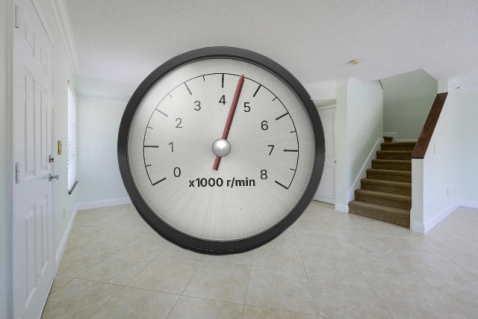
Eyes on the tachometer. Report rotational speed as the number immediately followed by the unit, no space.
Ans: 4500rpm
